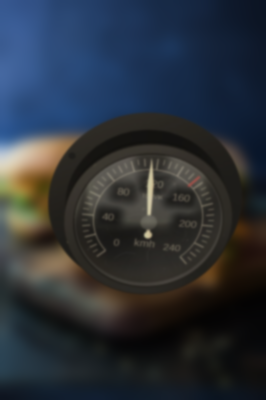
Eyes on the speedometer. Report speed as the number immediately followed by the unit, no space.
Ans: 115km/h
